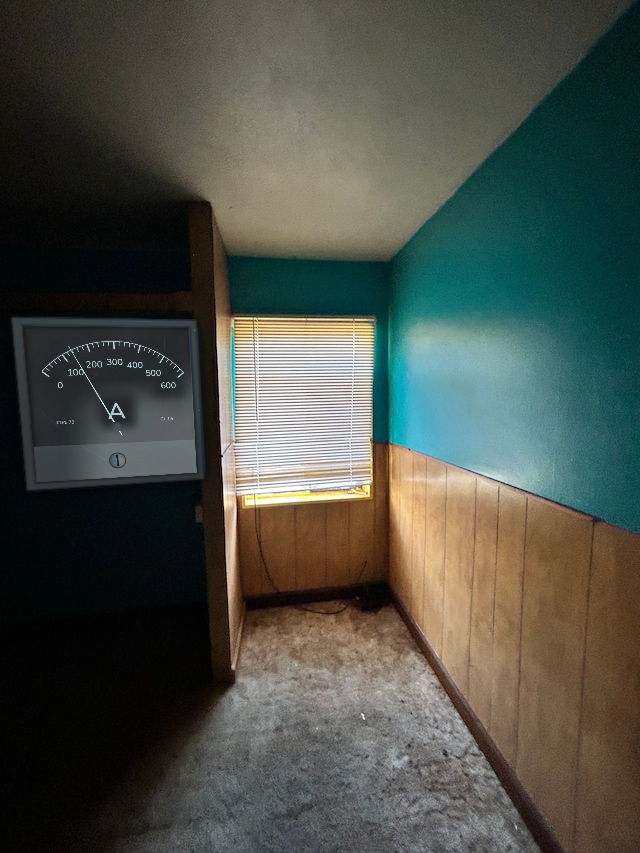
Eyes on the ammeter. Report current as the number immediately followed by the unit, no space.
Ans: 140A
